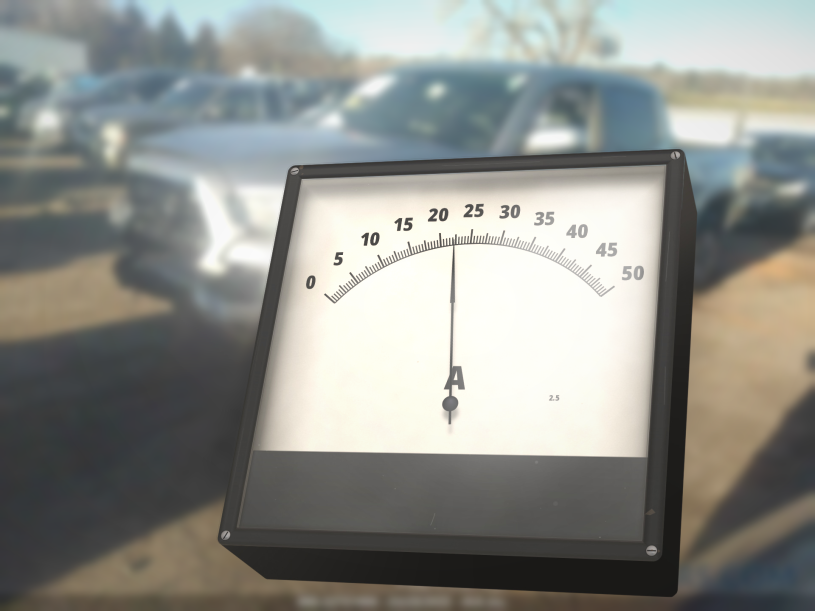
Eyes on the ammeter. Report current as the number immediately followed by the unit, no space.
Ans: 22.5A
